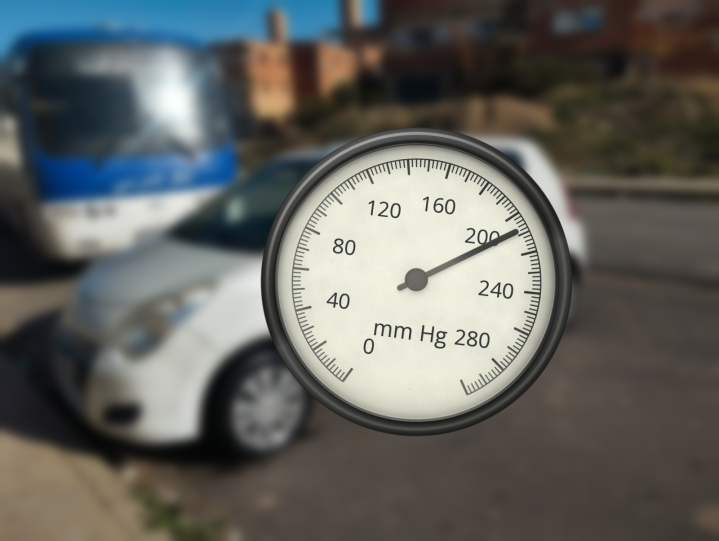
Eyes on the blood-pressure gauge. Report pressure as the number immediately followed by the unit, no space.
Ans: 208mmHg
